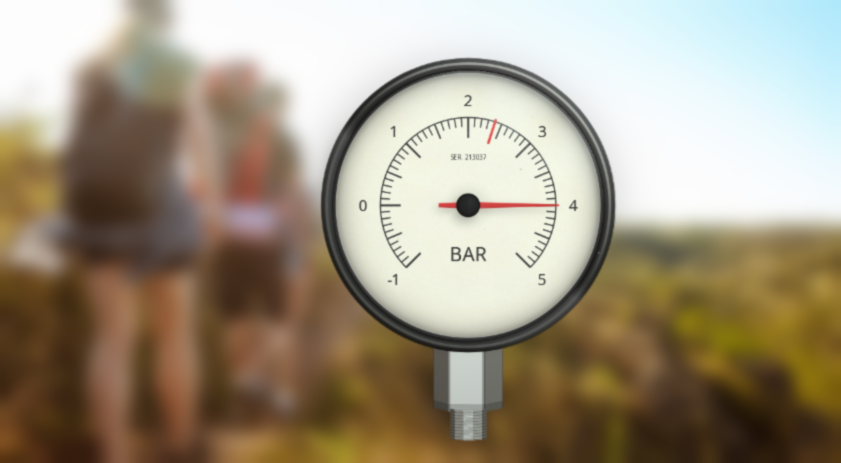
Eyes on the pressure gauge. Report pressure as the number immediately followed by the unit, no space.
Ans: 4bar
